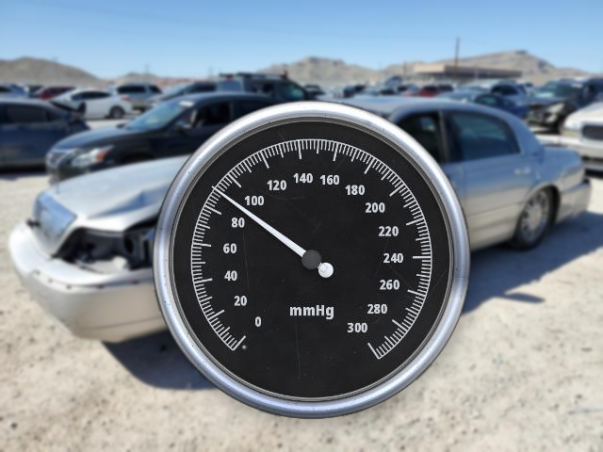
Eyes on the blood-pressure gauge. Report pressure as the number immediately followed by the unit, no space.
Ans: 90mmHg
